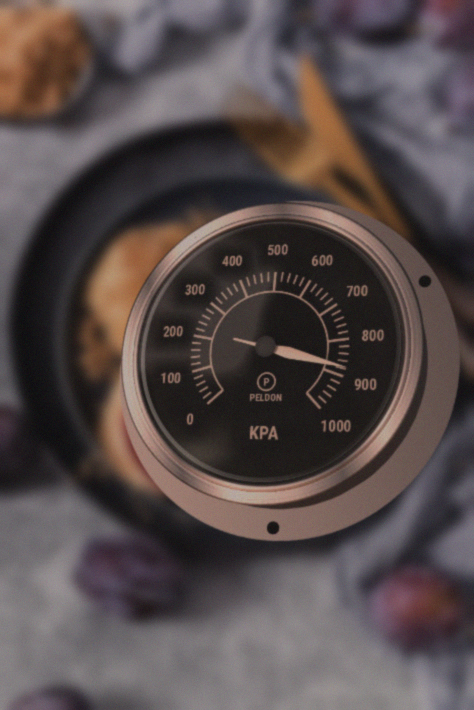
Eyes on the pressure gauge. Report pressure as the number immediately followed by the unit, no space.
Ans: 880kPa
